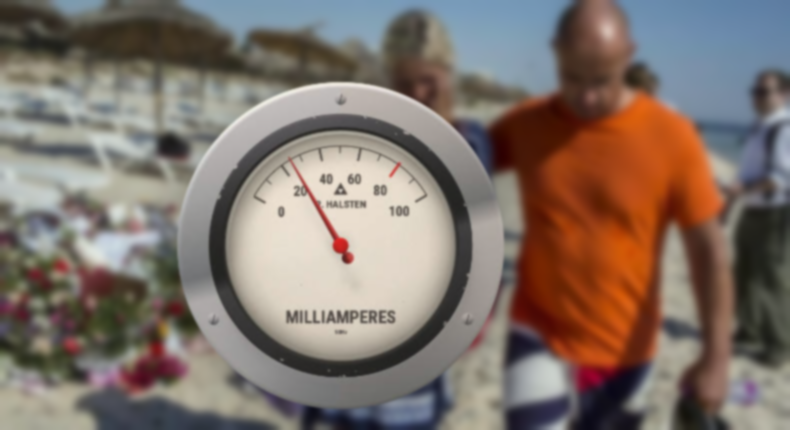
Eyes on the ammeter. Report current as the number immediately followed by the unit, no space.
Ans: 25mA
